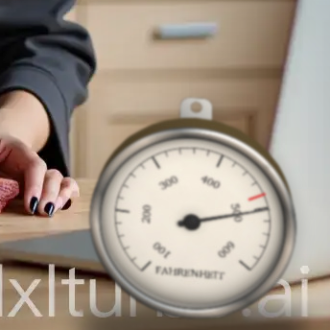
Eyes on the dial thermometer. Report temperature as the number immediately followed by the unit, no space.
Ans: 500°F
